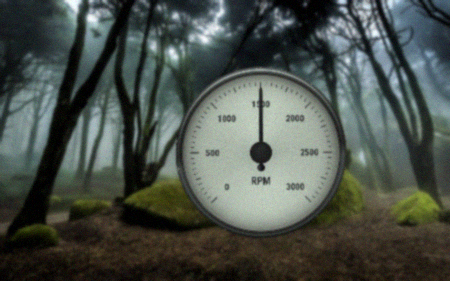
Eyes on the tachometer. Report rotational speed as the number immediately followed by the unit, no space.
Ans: 1500rpm
